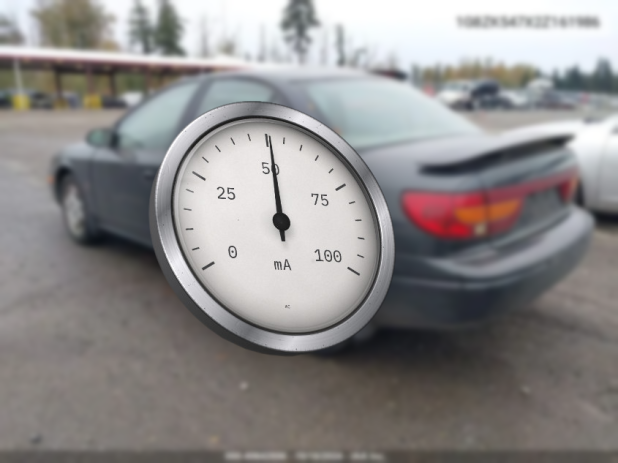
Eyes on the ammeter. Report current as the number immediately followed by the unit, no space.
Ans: 50mA
